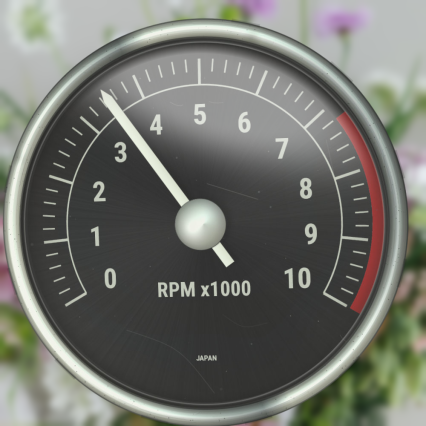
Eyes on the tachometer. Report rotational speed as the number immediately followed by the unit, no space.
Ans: 3500rpm
